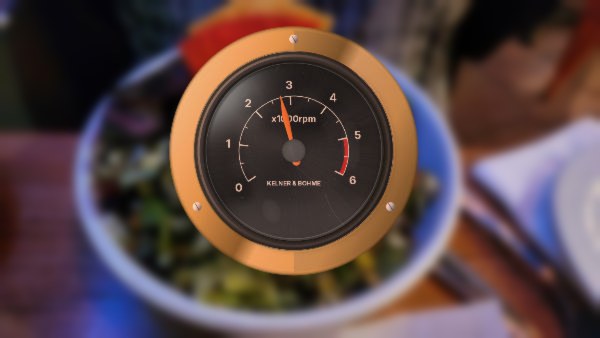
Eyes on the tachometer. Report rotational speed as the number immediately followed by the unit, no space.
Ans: 2750rpm
